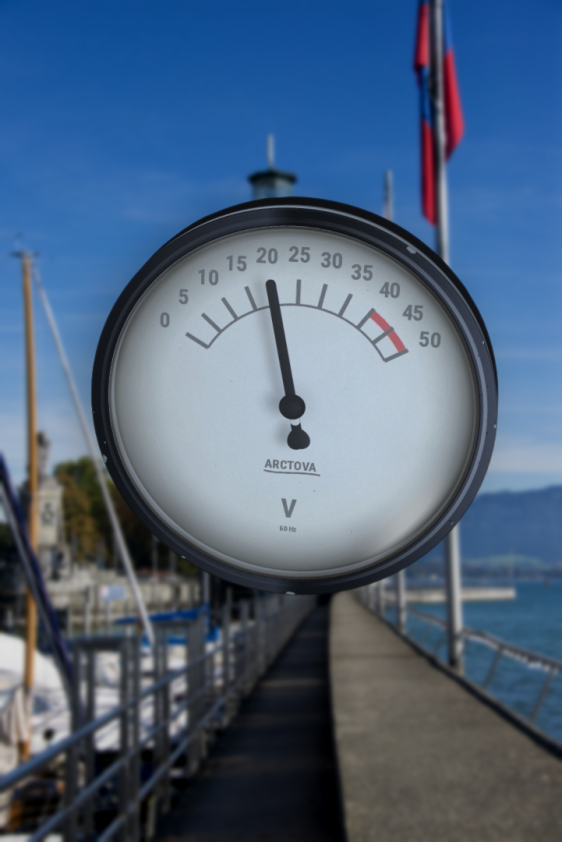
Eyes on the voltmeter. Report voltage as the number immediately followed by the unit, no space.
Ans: 20V
